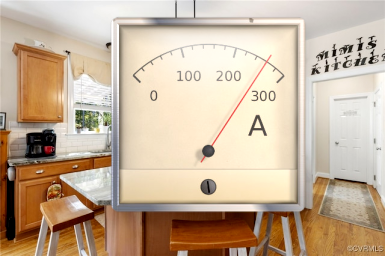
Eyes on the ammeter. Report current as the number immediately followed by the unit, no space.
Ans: 260A
